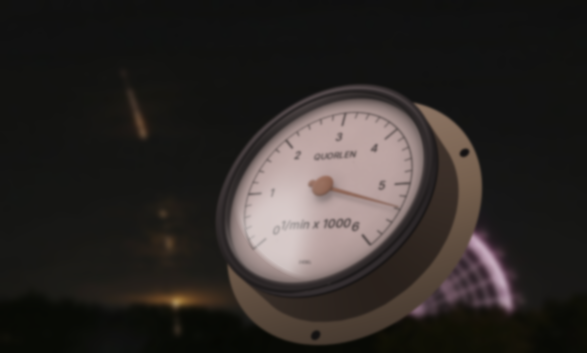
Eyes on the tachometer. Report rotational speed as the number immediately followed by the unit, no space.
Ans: 5400rpm
